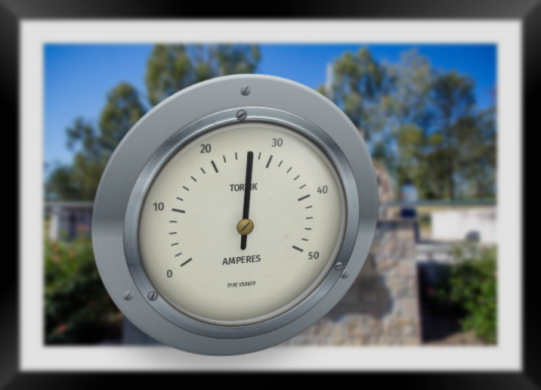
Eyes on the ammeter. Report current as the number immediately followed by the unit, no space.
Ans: 26A
